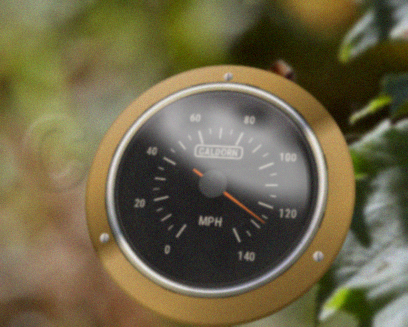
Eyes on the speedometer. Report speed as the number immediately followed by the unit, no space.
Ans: 127.5mph
